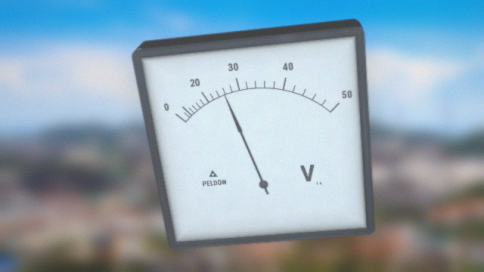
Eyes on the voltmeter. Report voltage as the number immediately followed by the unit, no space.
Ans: 26V
